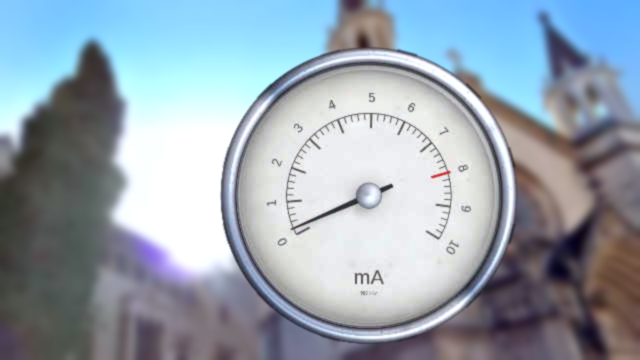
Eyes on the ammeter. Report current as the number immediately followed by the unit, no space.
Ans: 0.2mA
